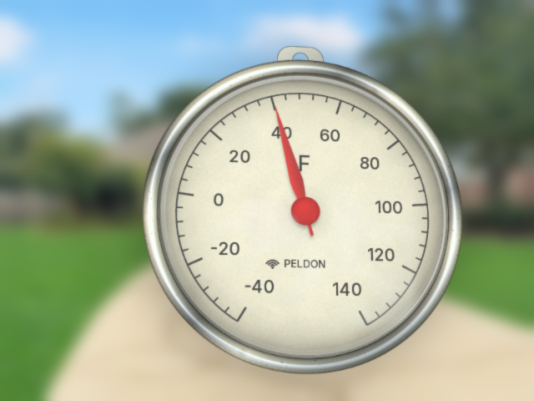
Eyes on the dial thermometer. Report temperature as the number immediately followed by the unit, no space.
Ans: 40°F
